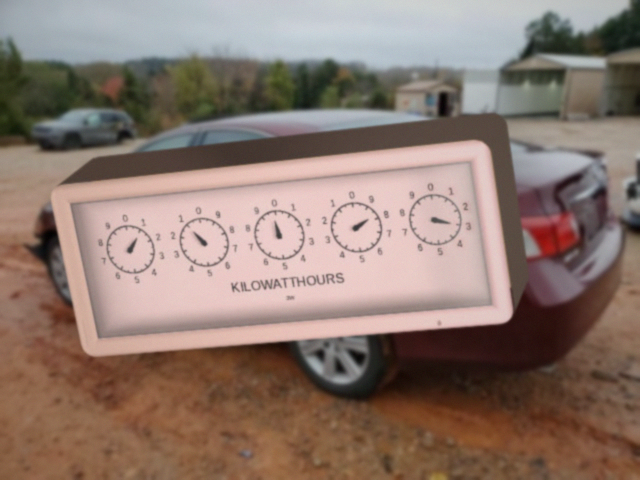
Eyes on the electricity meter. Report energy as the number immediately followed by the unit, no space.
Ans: 10983kWh
